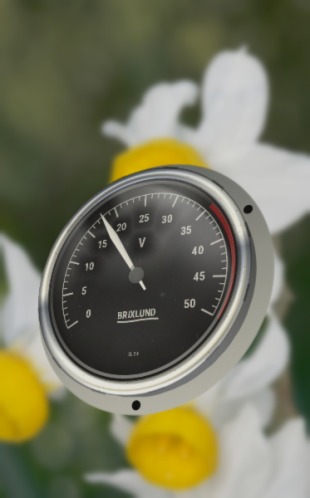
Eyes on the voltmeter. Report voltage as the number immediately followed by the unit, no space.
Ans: 18V
